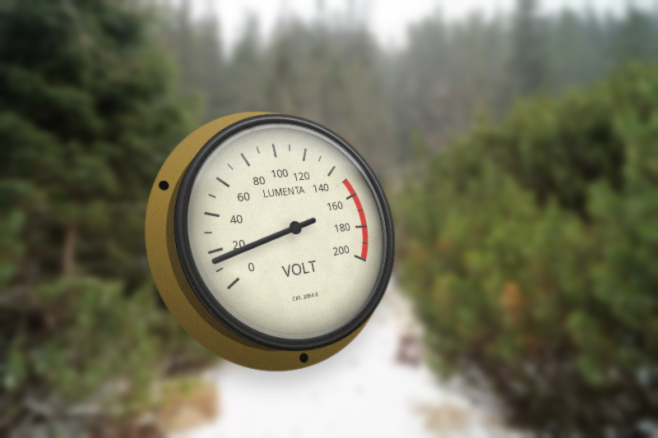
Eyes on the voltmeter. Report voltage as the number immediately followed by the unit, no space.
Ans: 15V
